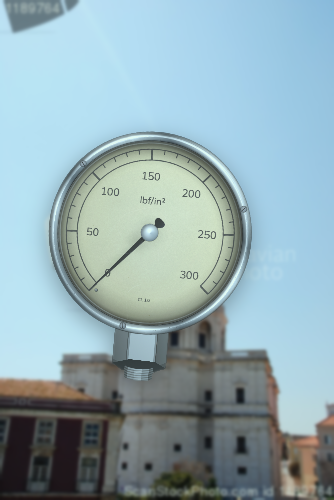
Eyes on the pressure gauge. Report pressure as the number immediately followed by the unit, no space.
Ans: 0psi
